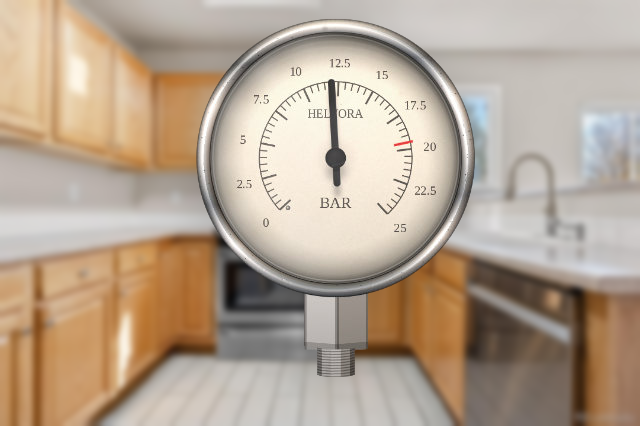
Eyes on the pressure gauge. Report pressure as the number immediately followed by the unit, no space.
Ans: 12bar
